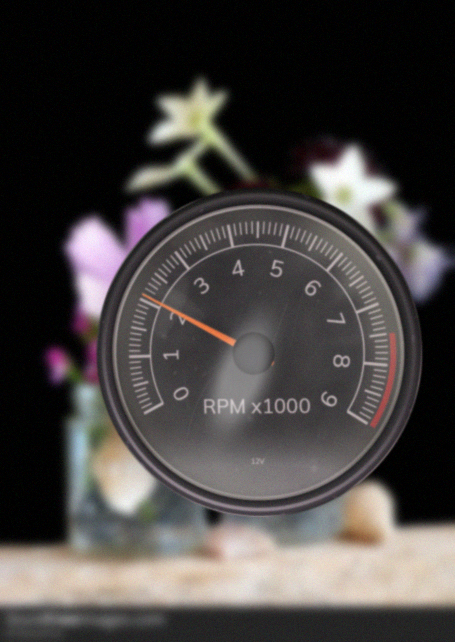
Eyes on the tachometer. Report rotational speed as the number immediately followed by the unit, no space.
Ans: 2100rpm
